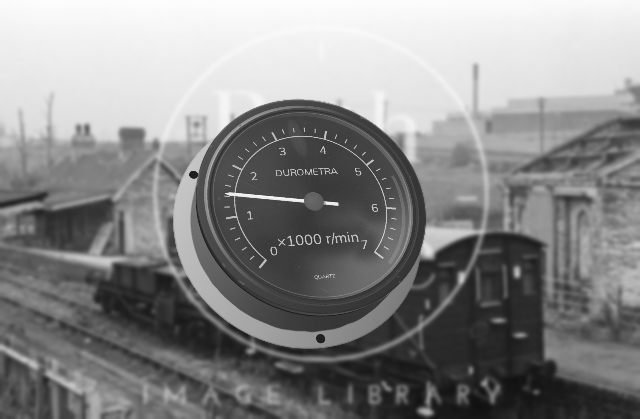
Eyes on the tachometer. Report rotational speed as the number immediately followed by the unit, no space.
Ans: 1400rpm
